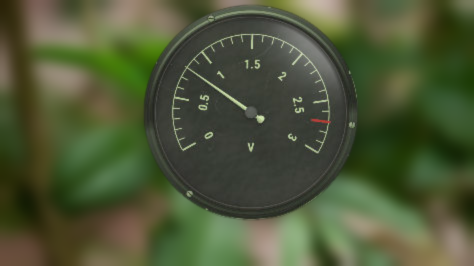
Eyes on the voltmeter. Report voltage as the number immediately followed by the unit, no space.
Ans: 0.8V
